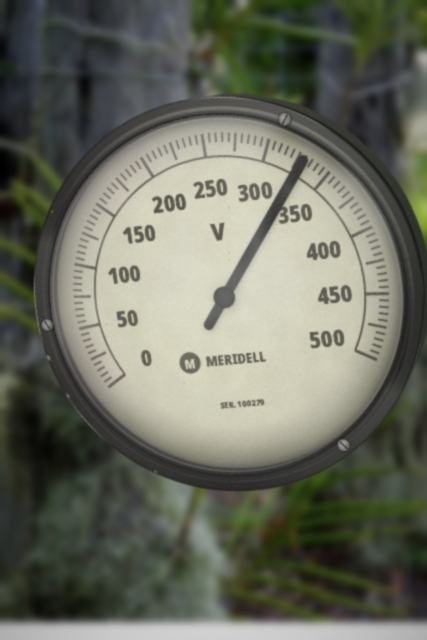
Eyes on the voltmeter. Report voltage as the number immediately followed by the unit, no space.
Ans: 330V
